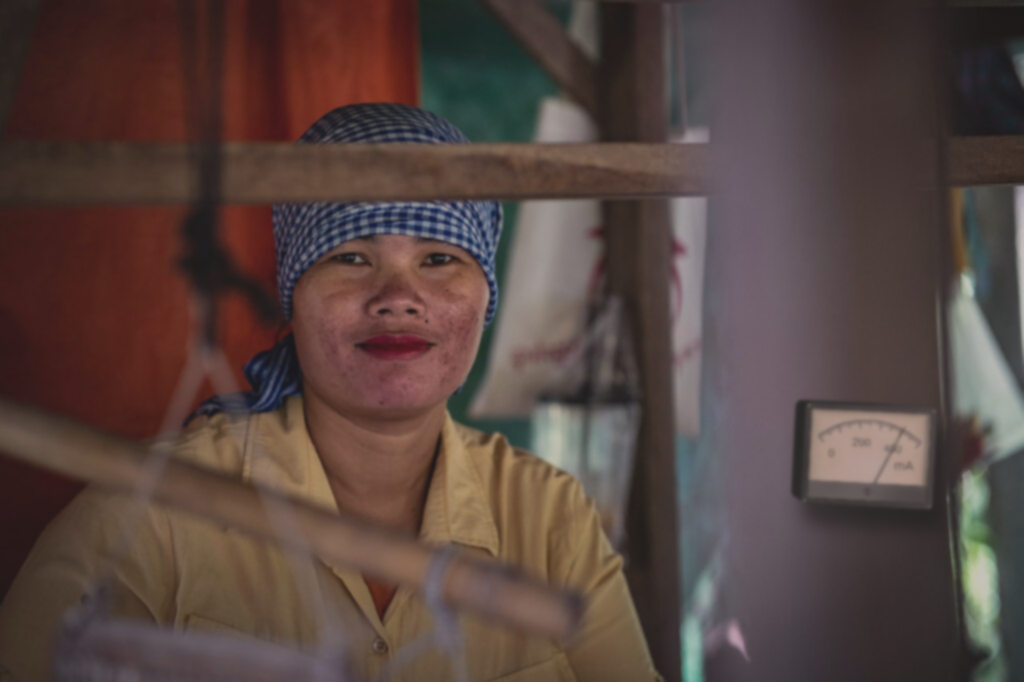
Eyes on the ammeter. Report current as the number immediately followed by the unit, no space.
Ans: 400mA
